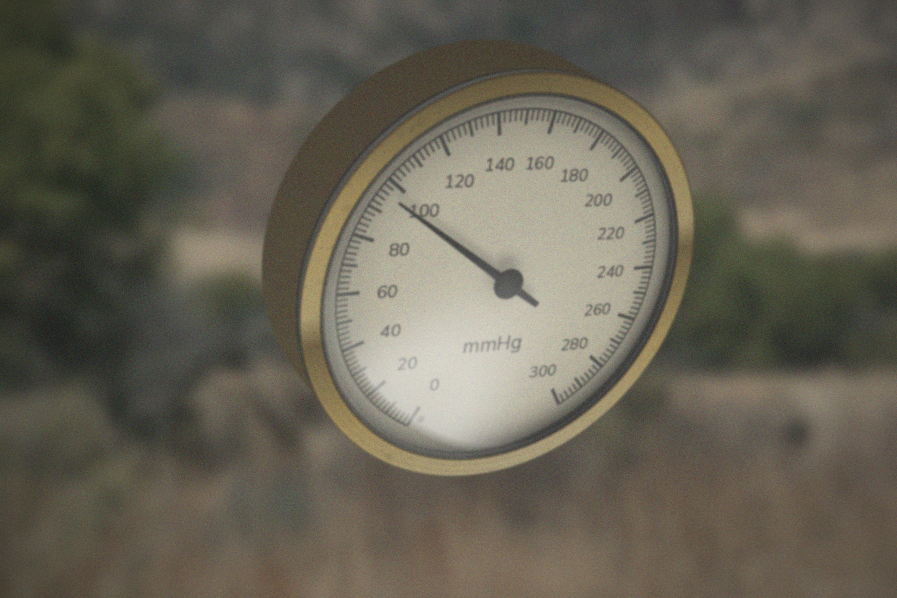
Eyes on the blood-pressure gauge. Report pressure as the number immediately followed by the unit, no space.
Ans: 96mmHg
